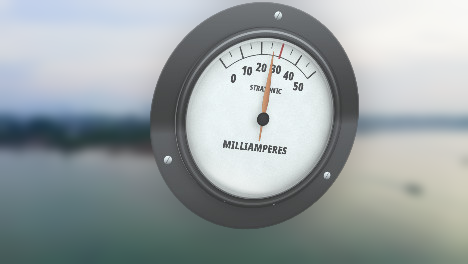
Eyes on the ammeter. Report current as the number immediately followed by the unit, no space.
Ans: 25mA
